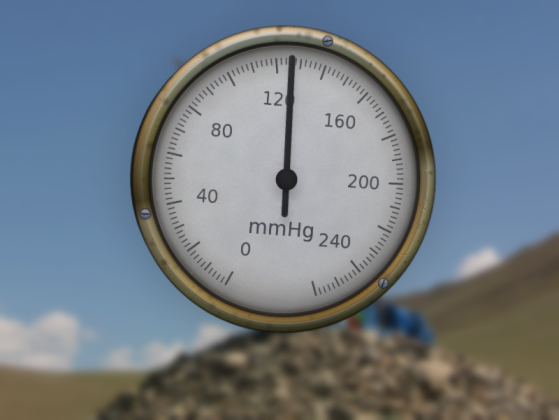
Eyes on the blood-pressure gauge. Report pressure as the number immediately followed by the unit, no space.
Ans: 126mmHg
